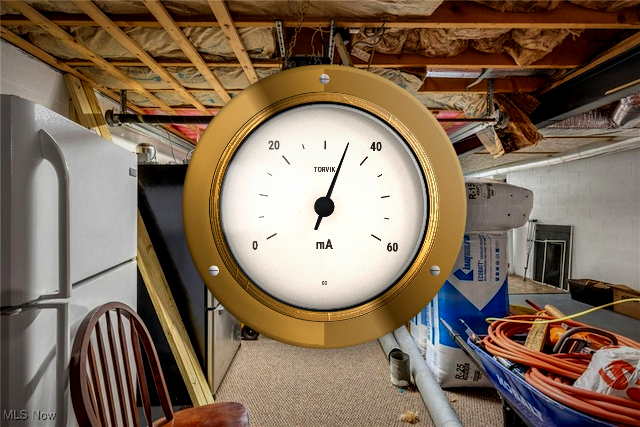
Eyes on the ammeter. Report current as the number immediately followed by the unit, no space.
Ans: 35mA
